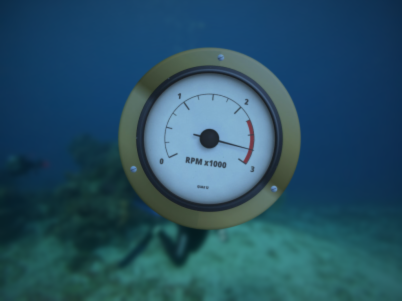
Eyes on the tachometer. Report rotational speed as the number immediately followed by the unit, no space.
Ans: 2750rpm
